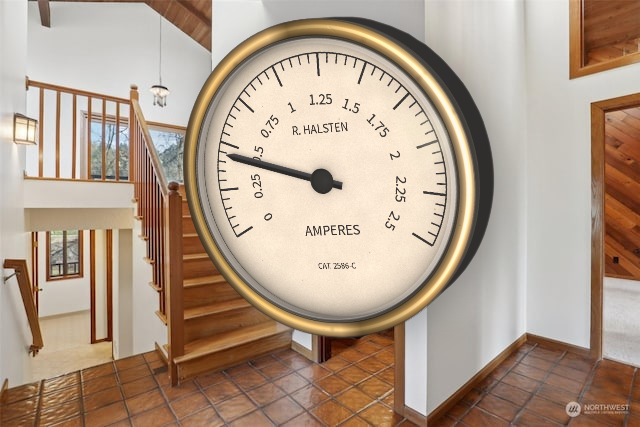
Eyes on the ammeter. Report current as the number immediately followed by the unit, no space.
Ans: 0.45A
